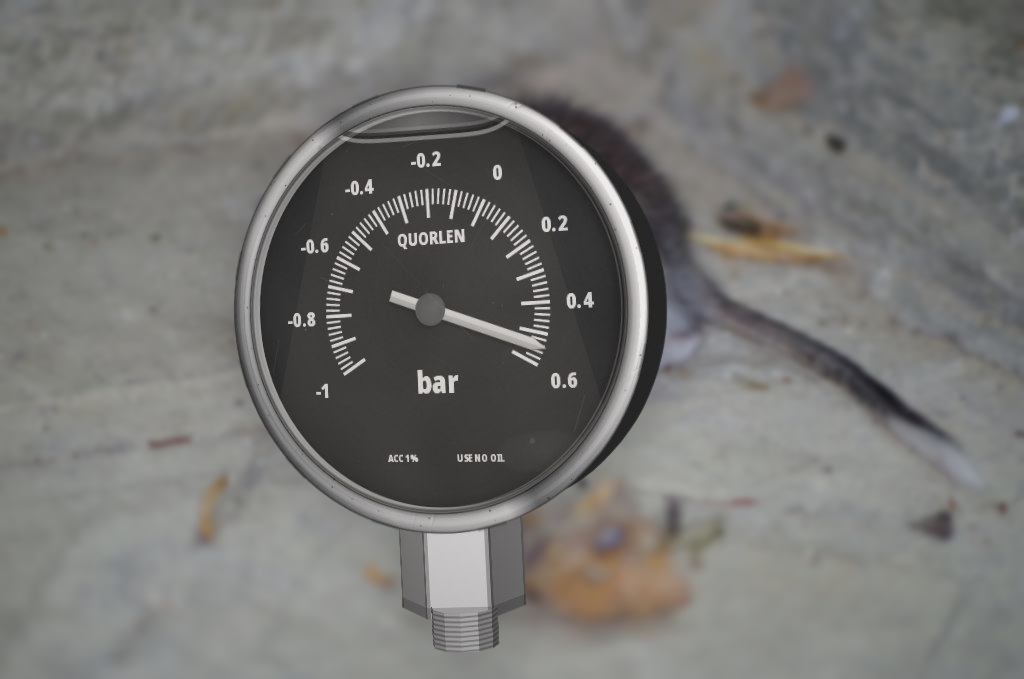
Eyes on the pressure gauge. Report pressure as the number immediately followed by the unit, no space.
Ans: 0.54bar
